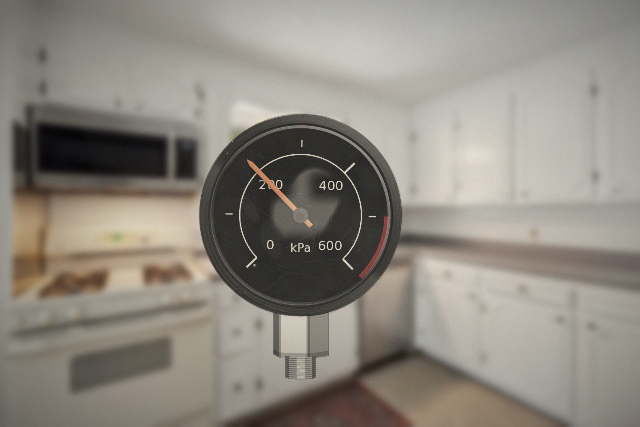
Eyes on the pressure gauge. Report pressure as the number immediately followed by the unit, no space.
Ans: 200kPa
